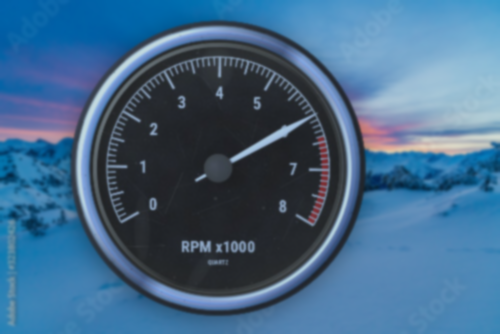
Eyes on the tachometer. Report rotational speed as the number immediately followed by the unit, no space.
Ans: 6000rpm
